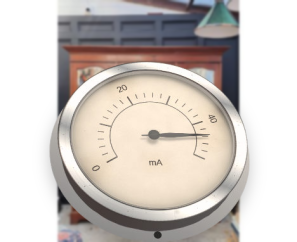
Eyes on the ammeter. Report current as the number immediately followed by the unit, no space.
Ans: 44mA
